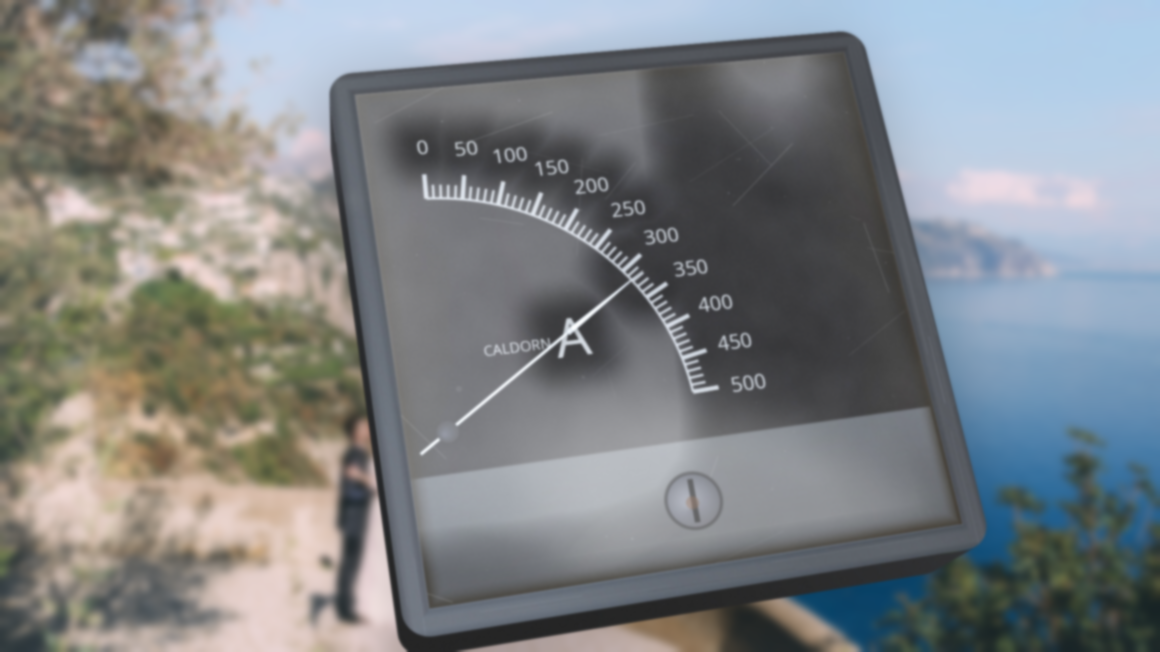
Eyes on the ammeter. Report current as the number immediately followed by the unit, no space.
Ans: 320A
